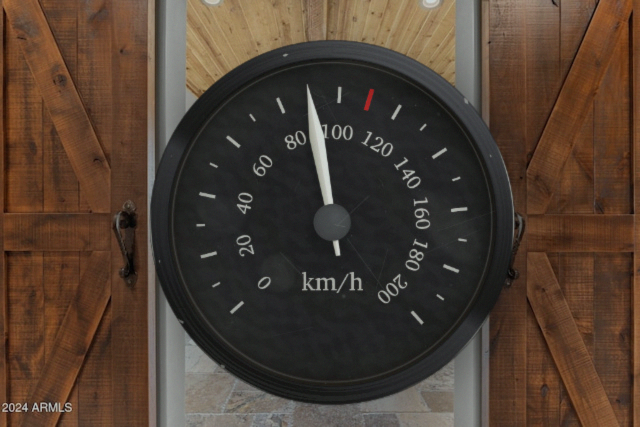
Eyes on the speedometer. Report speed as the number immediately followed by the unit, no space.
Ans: 90km/h
